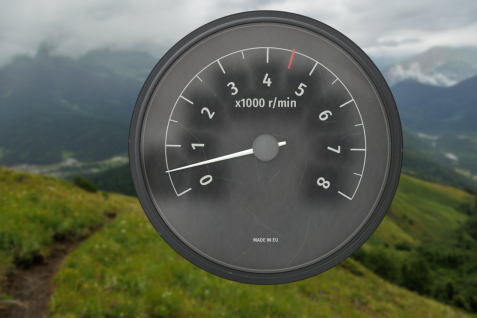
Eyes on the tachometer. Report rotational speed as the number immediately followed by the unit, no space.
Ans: 500rpm
